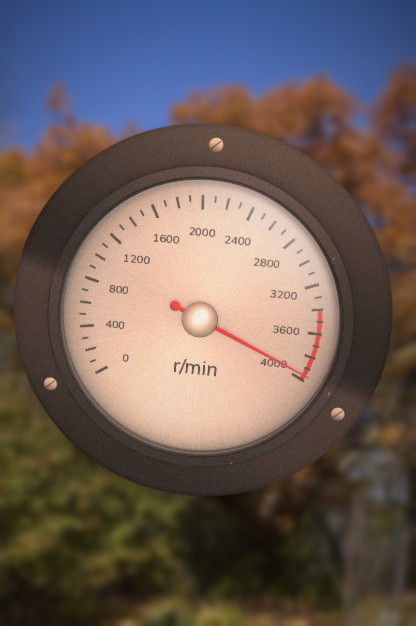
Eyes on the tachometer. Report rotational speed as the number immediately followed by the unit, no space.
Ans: 3950rpm
